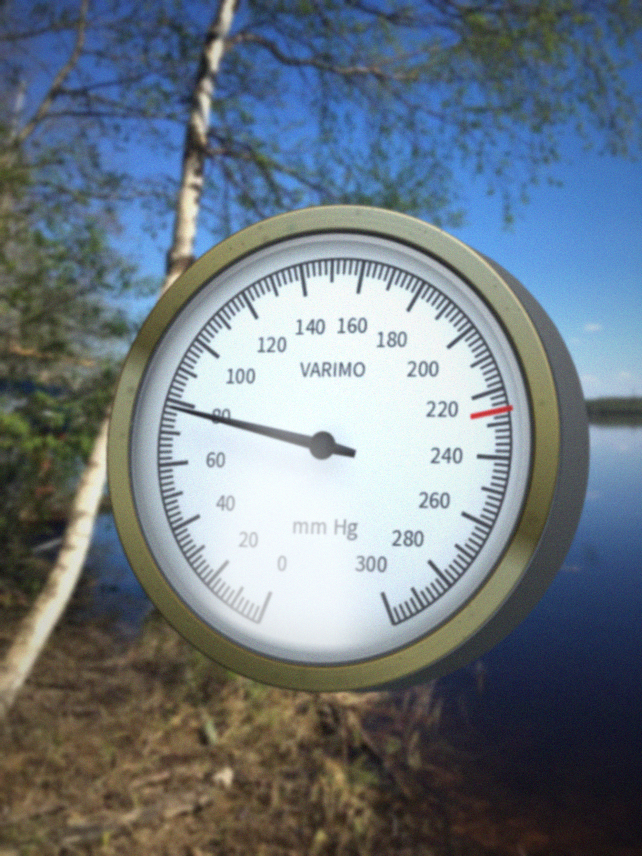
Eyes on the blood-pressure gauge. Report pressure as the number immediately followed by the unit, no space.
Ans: 78mmHg
